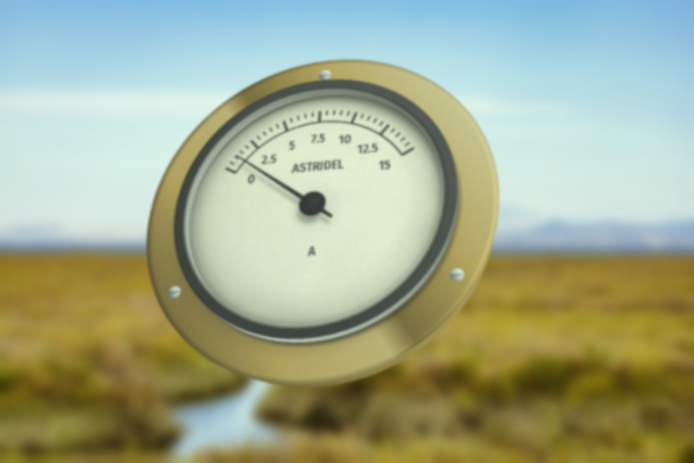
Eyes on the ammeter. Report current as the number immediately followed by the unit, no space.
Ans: 1A
